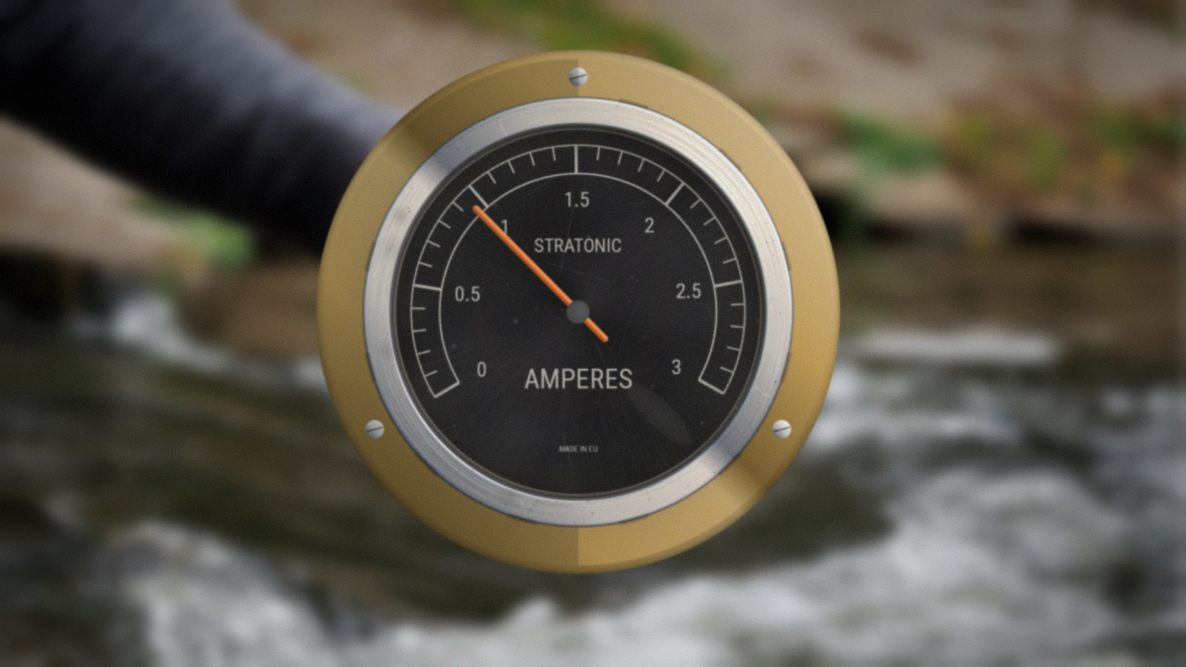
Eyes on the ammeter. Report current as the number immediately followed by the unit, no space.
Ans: 0.95A
